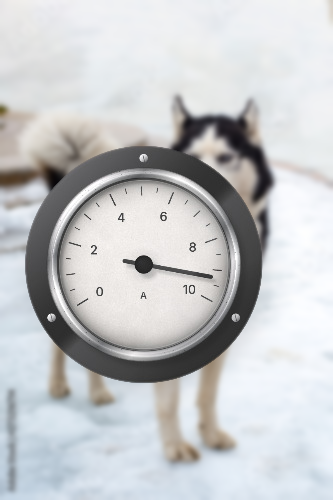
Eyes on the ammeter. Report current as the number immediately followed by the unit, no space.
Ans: 9.25A
